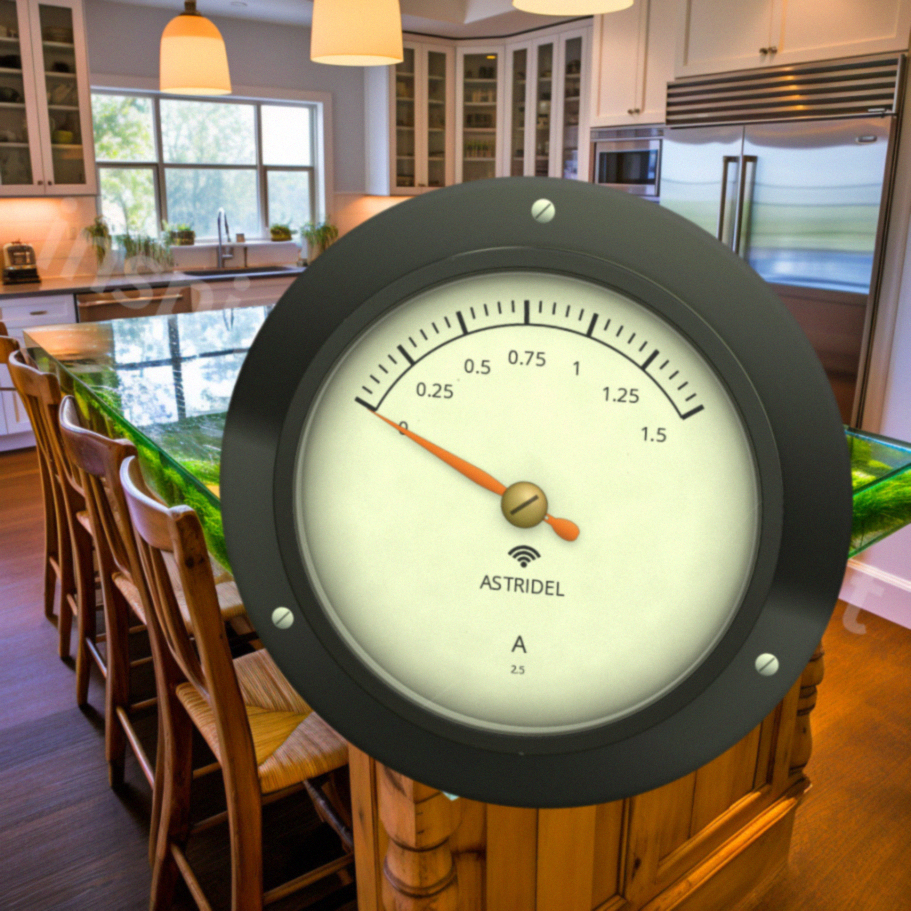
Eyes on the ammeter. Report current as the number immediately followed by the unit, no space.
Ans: 0A
